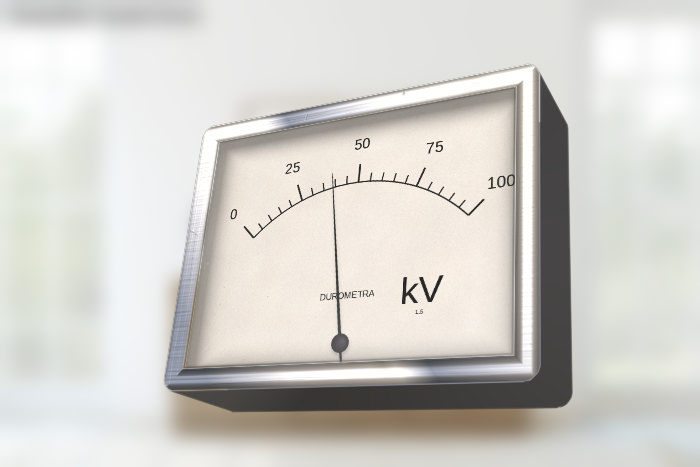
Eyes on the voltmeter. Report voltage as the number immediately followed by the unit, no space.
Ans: 40kV
